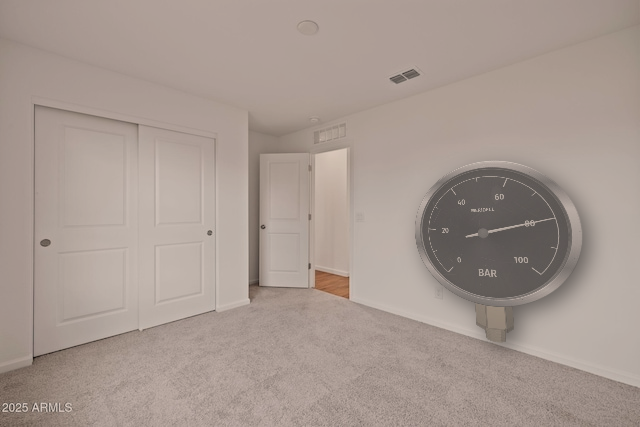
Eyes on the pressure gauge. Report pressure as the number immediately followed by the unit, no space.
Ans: 80bar
